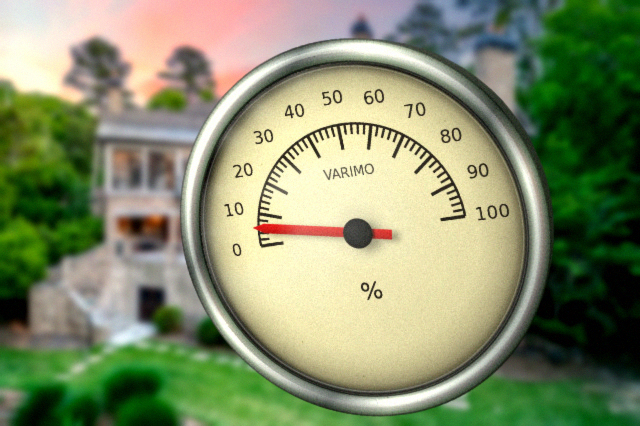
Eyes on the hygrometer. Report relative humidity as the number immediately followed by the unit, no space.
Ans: 6%
